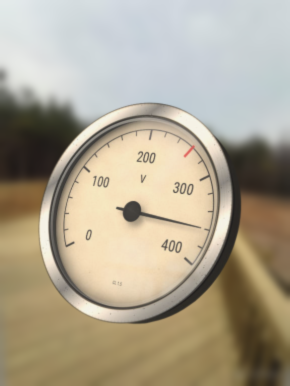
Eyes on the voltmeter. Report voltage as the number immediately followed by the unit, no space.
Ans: 360V
